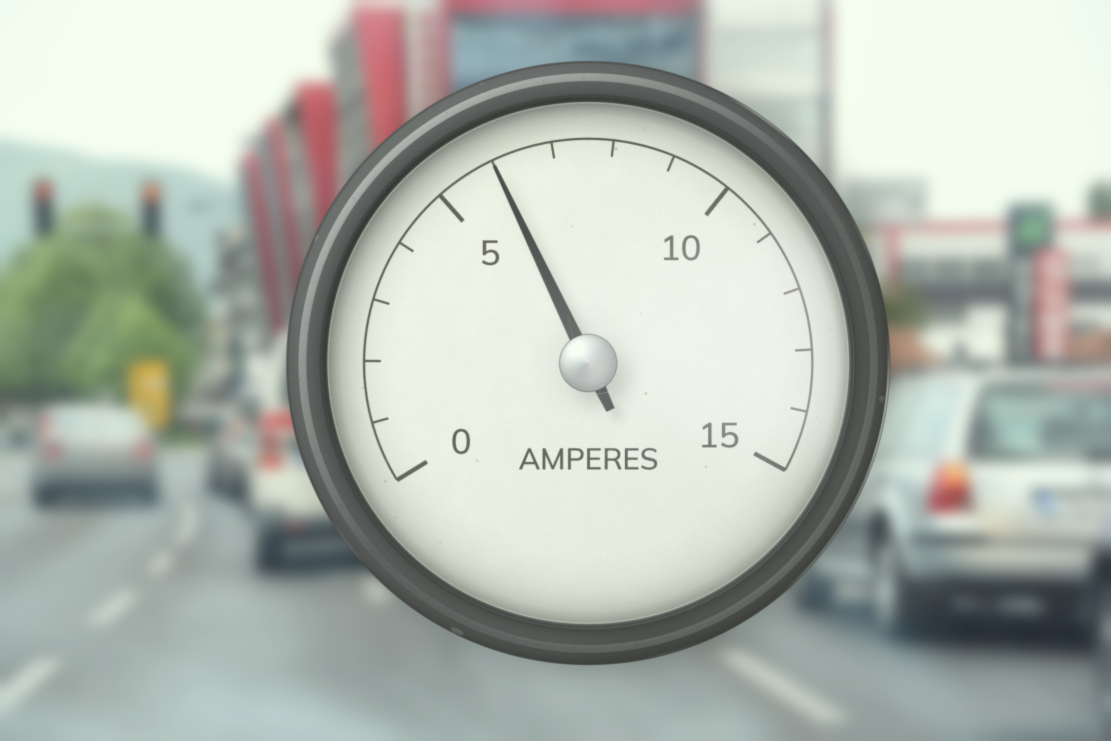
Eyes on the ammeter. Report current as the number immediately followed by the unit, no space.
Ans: 6A
